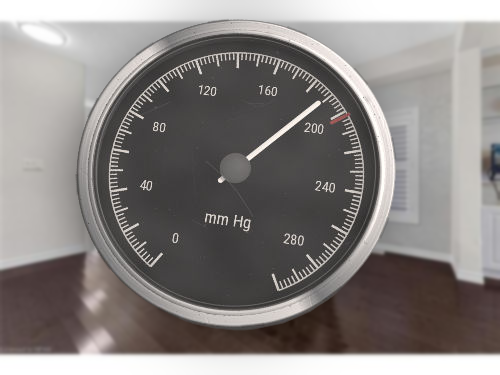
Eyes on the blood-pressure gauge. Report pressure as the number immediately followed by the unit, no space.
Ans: 190mmHg
